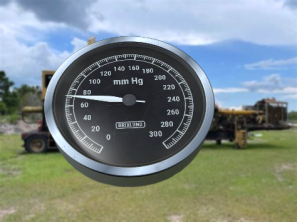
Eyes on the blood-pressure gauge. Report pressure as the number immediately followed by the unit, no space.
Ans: 70mmHg
